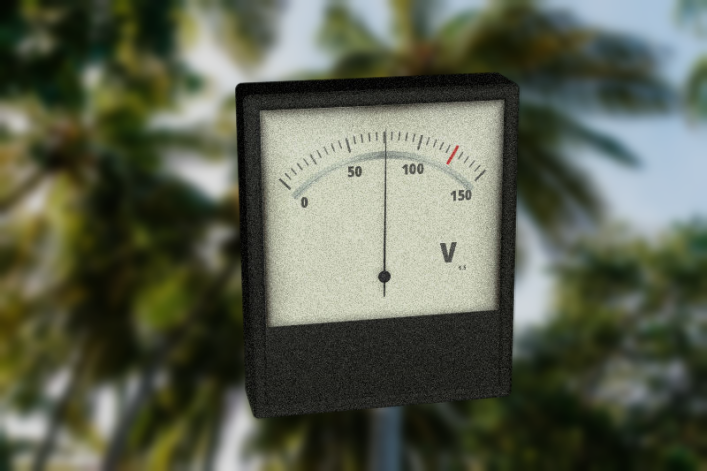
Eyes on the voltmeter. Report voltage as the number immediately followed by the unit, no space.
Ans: 75V
